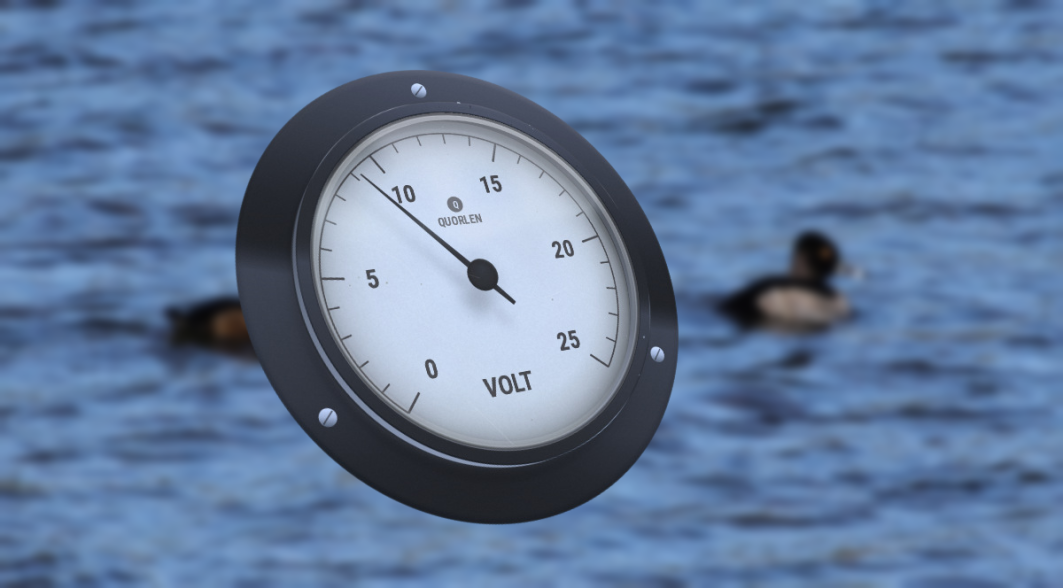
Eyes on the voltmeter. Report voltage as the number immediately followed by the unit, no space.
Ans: 9V
